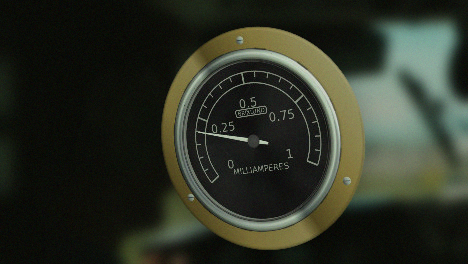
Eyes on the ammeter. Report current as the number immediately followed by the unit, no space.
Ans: 0.2mA
